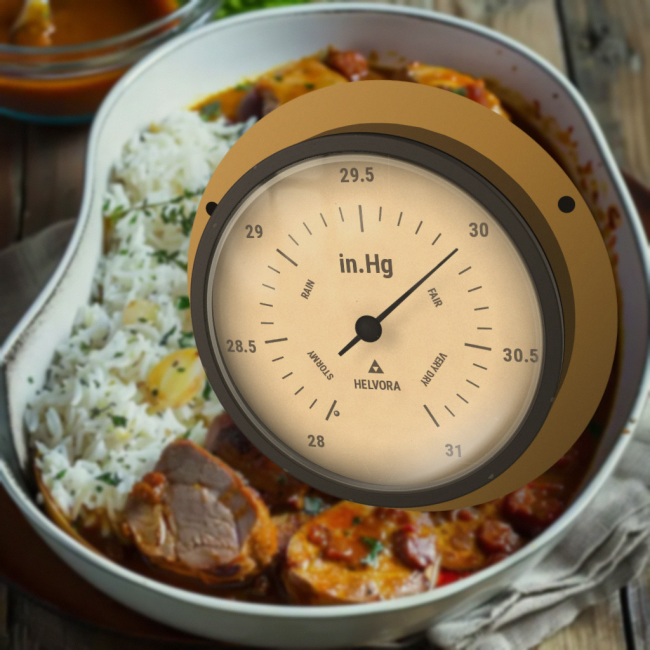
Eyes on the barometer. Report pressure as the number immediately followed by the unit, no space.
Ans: 30inHg
